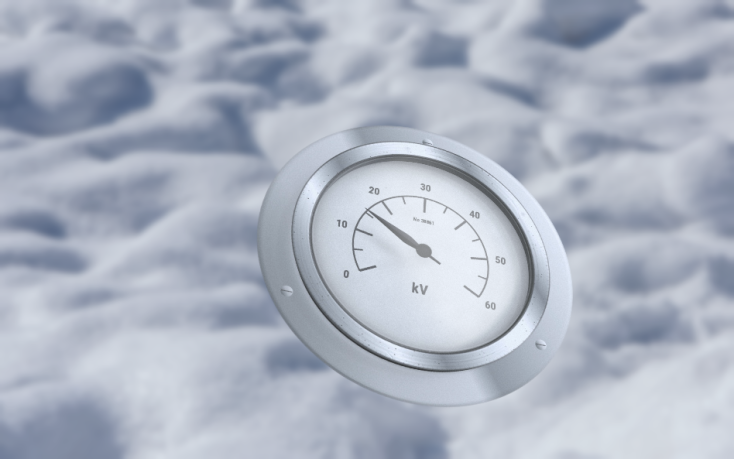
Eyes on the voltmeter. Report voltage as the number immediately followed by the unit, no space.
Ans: 15kV
